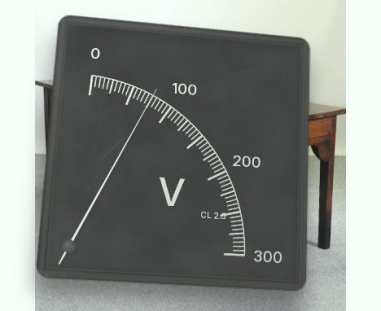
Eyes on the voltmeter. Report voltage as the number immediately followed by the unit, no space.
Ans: 75V
